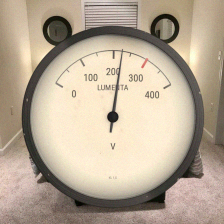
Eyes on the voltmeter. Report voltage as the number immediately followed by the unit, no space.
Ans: 225V
